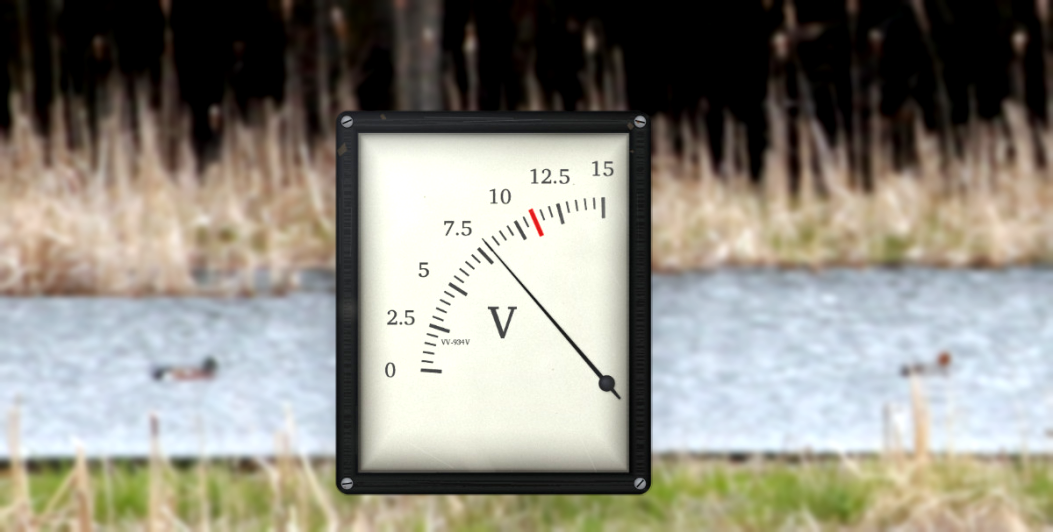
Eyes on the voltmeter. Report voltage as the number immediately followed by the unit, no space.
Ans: 8V
